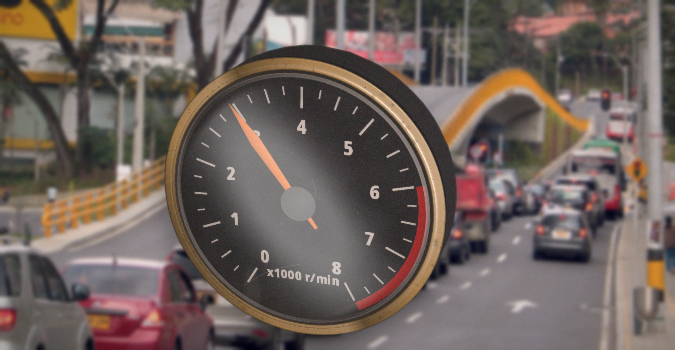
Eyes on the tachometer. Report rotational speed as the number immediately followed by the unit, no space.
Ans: 3000rpm
